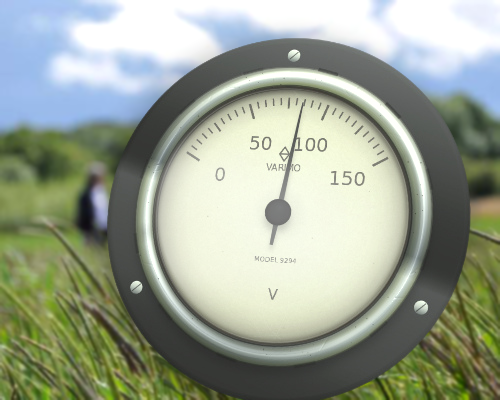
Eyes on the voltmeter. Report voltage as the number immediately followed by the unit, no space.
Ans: 85V
